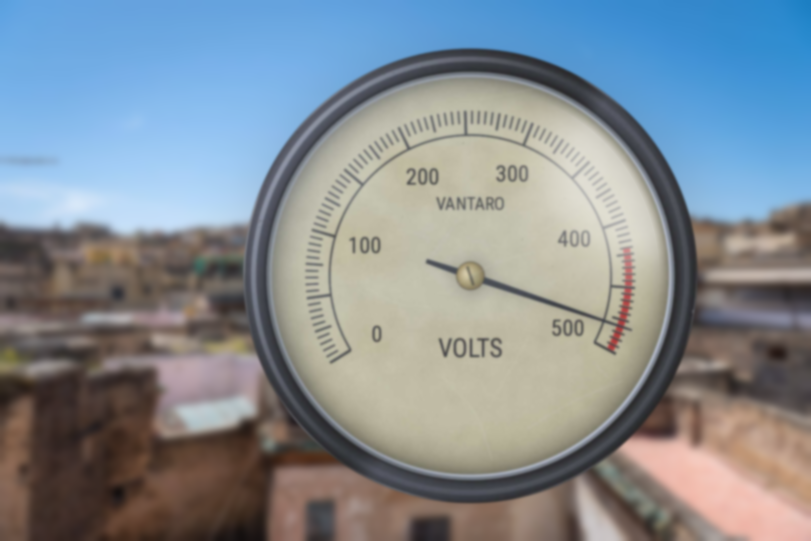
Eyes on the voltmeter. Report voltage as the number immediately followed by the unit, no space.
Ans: 480V
